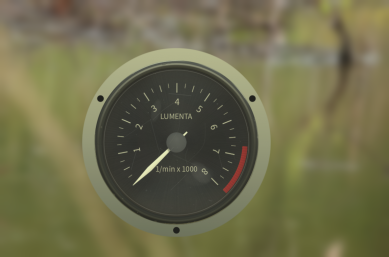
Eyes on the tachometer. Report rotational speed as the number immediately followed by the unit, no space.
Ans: 0rpm
